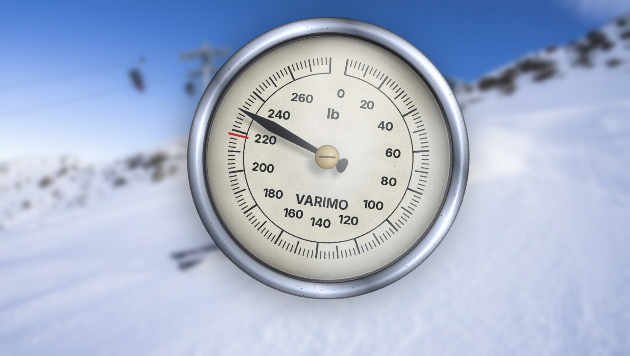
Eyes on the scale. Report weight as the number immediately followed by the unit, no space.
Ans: 230lb
